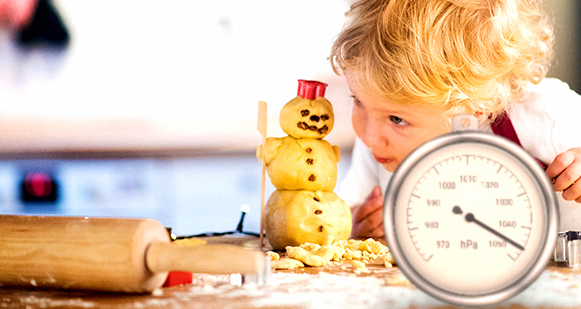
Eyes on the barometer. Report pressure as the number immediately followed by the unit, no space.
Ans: 1046hPa
